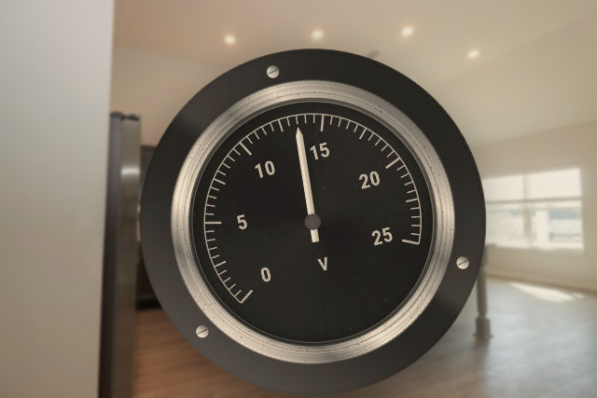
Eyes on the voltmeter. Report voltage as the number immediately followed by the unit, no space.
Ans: 13.5V
